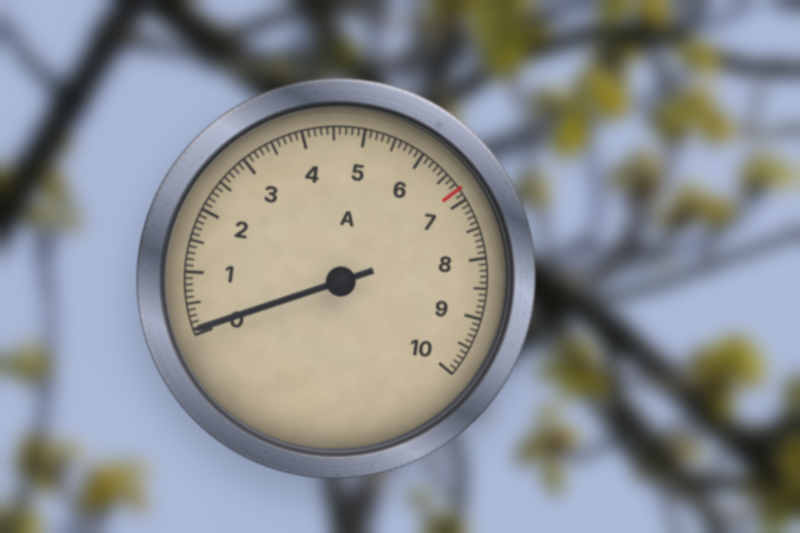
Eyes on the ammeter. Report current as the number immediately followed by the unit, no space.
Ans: 0.1A
